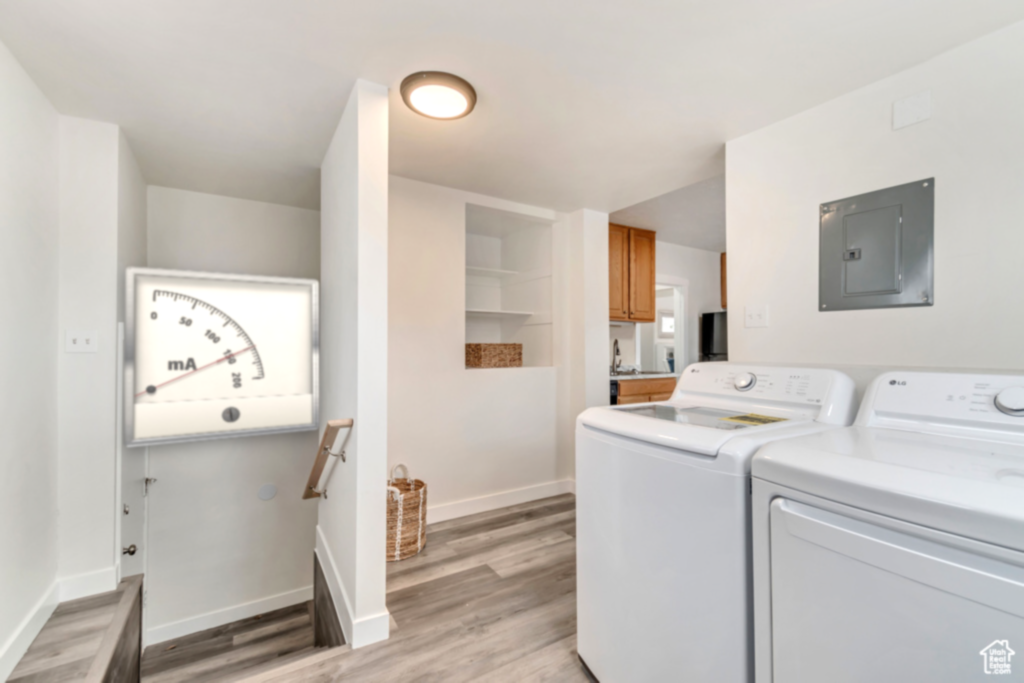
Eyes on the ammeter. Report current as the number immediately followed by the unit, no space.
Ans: 150mA
